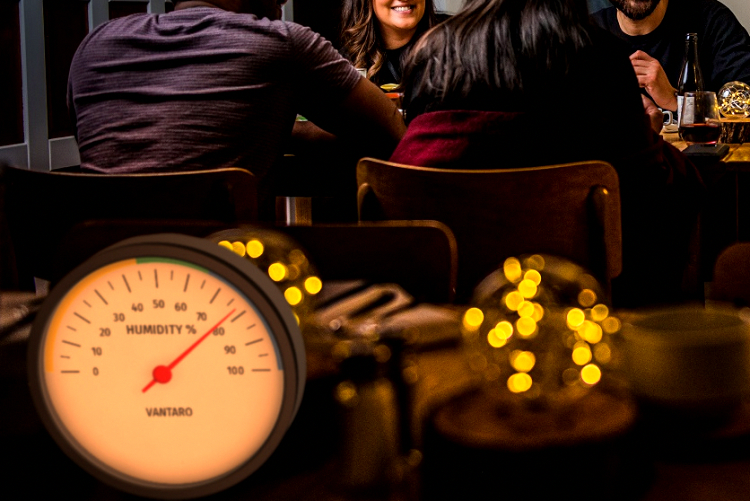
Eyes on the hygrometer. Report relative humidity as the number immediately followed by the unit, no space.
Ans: 77.5%
